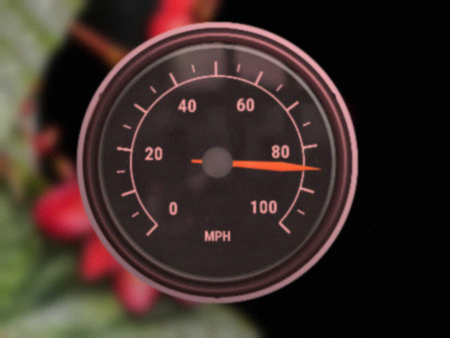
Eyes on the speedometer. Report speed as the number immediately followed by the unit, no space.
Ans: 85mph
